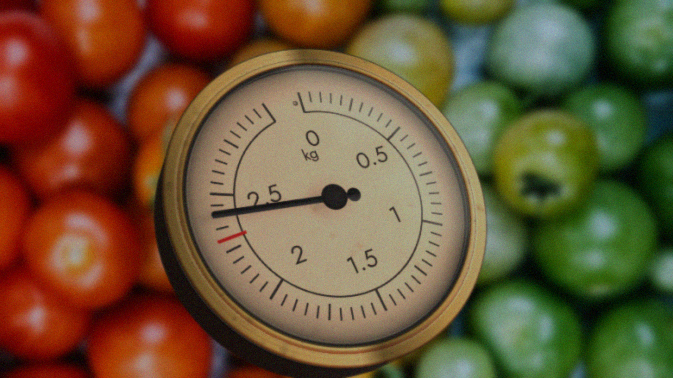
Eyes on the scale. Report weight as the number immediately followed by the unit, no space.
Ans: 2.4kg
